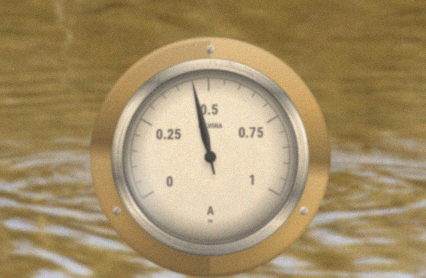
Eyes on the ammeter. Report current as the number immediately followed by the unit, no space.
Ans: 0.45A
